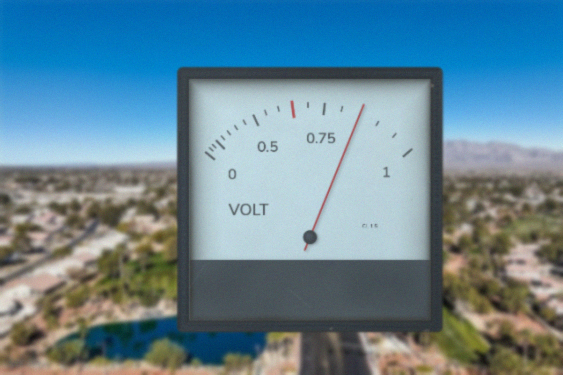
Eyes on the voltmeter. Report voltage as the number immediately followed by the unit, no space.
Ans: 0.85V
